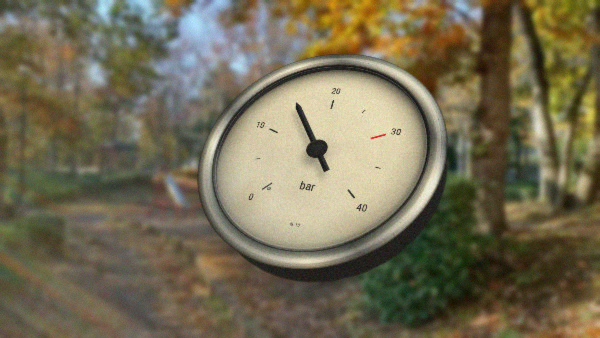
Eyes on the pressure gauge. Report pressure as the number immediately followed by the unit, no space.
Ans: 15bar
